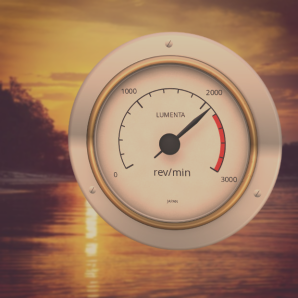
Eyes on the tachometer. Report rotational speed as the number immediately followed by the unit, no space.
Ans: 2100rpm
